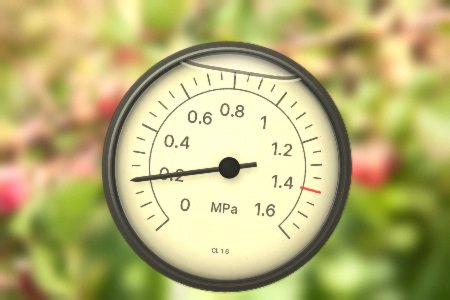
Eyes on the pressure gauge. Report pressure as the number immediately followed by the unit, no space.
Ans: 0.2MPa
